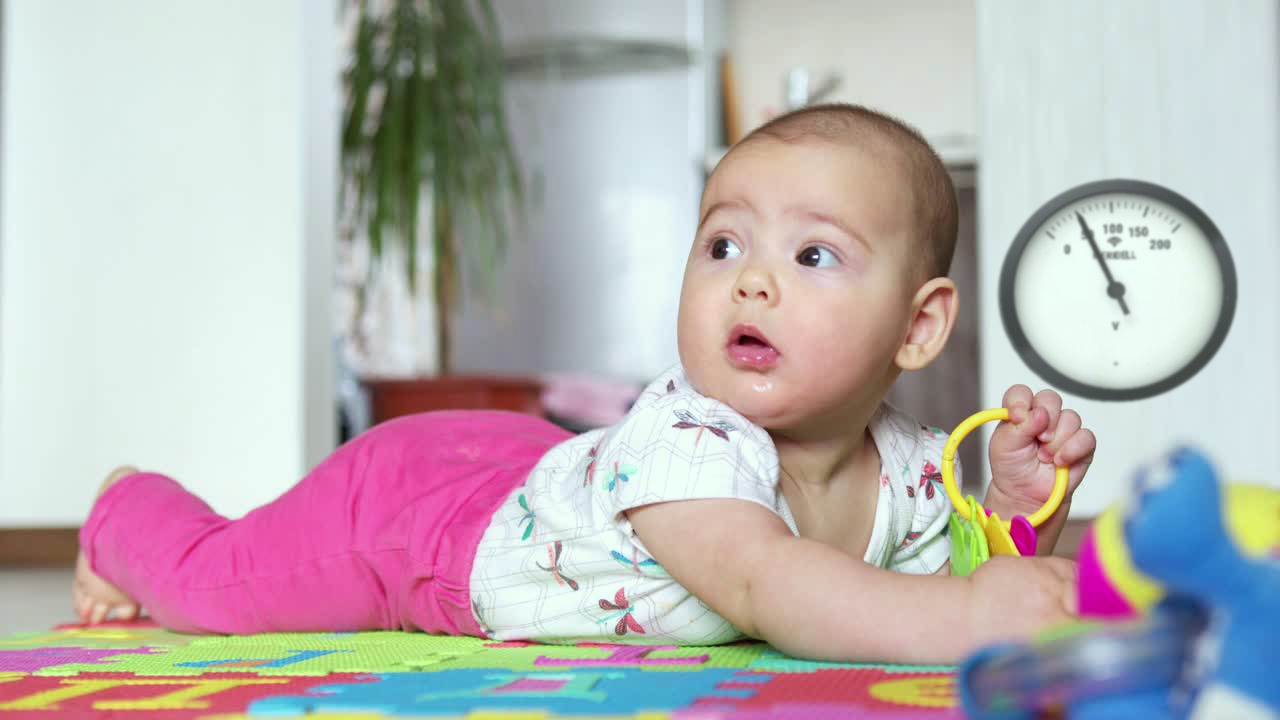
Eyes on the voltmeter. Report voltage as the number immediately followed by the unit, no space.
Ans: 50V
